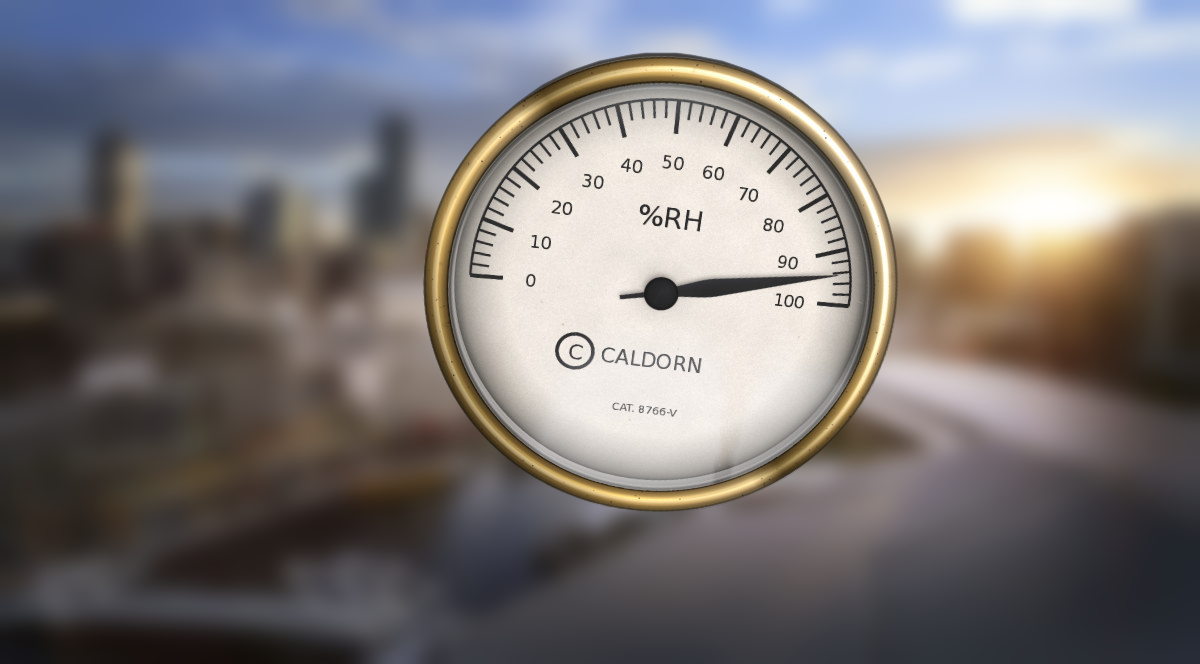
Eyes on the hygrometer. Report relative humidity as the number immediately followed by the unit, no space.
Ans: 94%
